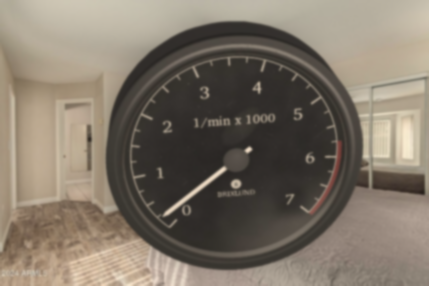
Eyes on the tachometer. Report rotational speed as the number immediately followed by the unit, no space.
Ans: 250rpm
